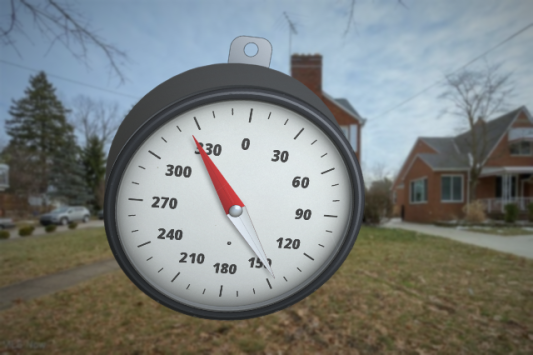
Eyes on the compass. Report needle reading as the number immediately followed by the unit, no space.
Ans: 325°
